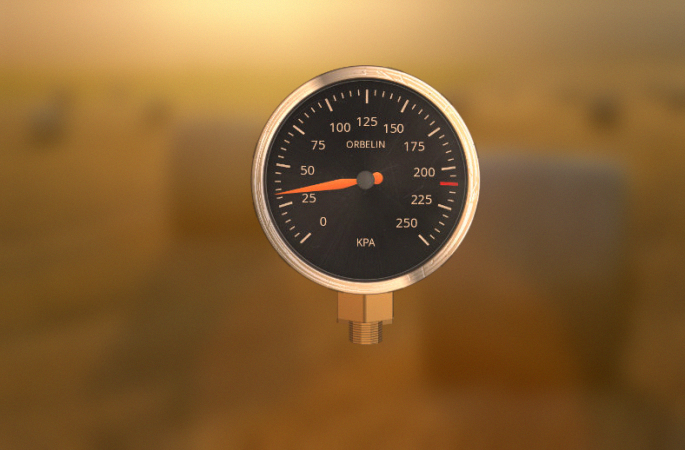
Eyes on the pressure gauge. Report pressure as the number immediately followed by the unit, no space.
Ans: 32.5kPa
